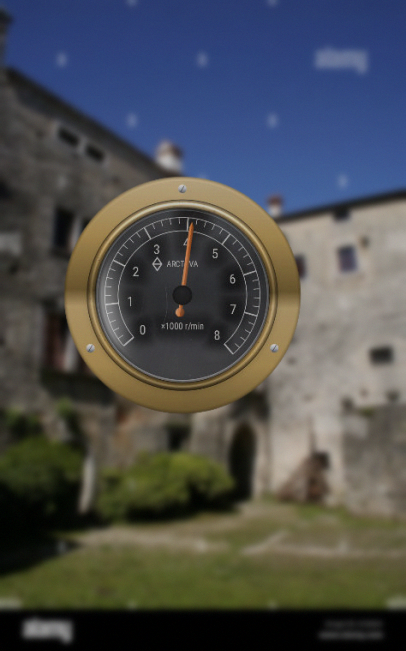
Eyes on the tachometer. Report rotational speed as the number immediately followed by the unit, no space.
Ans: 4100rpm
